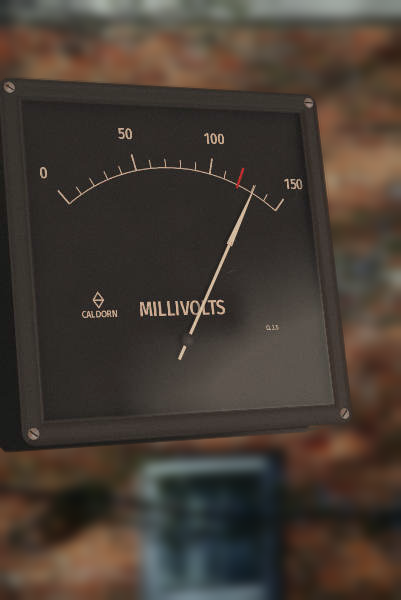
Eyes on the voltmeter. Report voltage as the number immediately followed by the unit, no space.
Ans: 130mV
